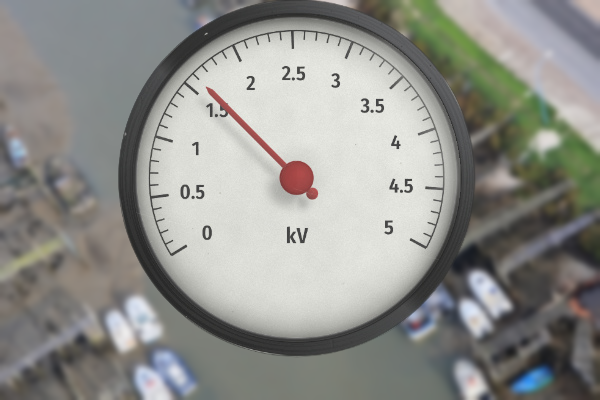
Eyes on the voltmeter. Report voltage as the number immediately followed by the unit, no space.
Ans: 1.6kV
